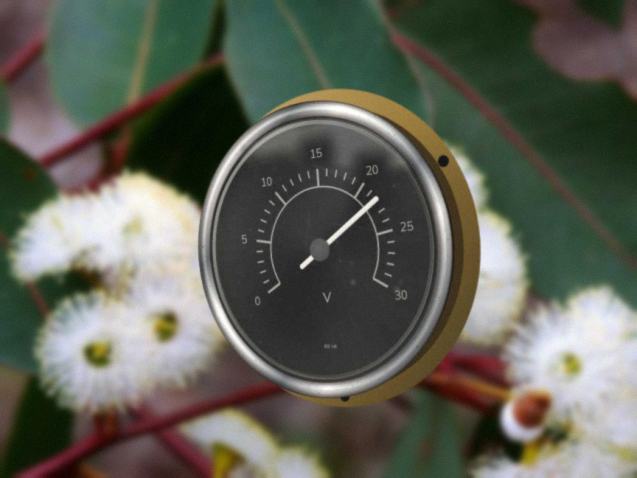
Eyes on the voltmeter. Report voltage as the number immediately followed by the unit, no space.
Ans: 22V
